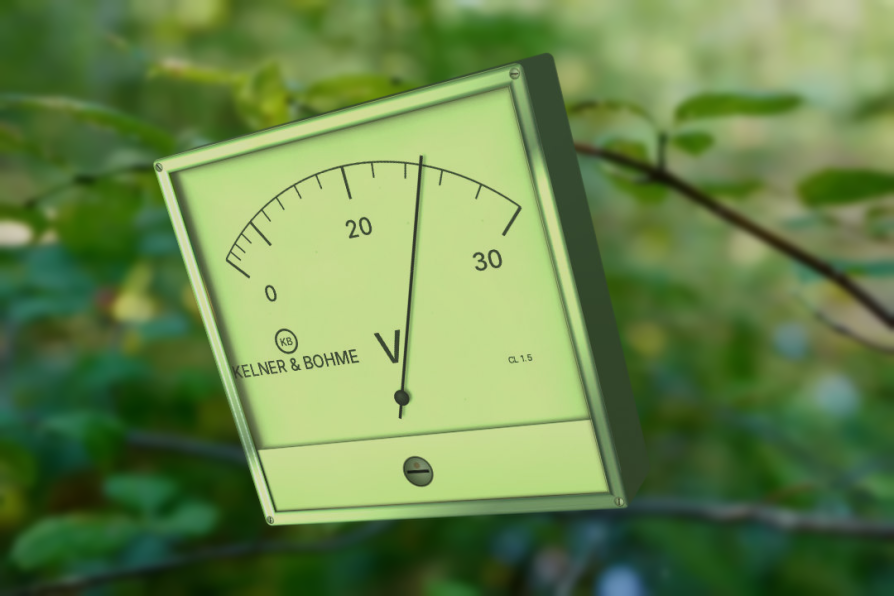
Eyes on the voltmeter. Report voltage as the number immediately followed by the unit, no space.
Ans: 25V
